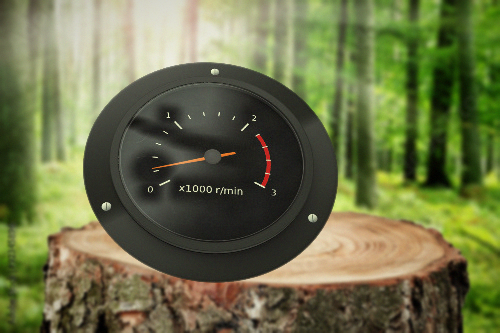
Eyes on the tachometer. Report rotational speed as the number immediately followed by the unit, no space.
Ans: 200rpm
